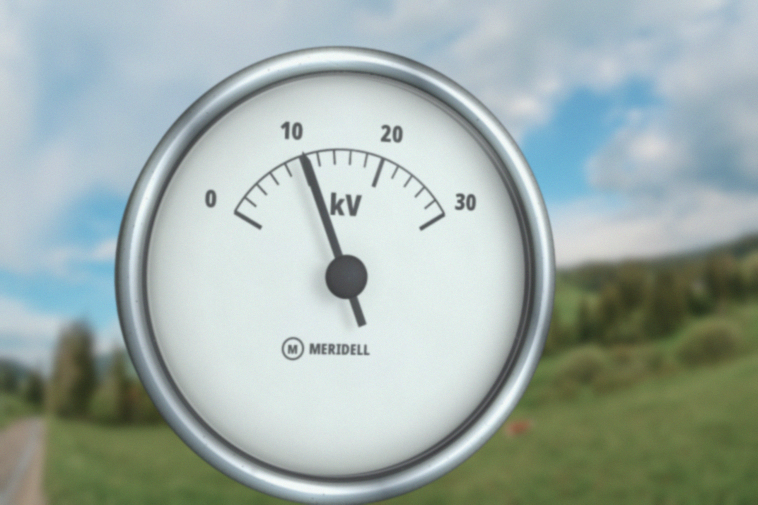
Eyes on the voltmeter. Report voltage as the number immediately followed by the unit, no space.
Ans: 10kV
